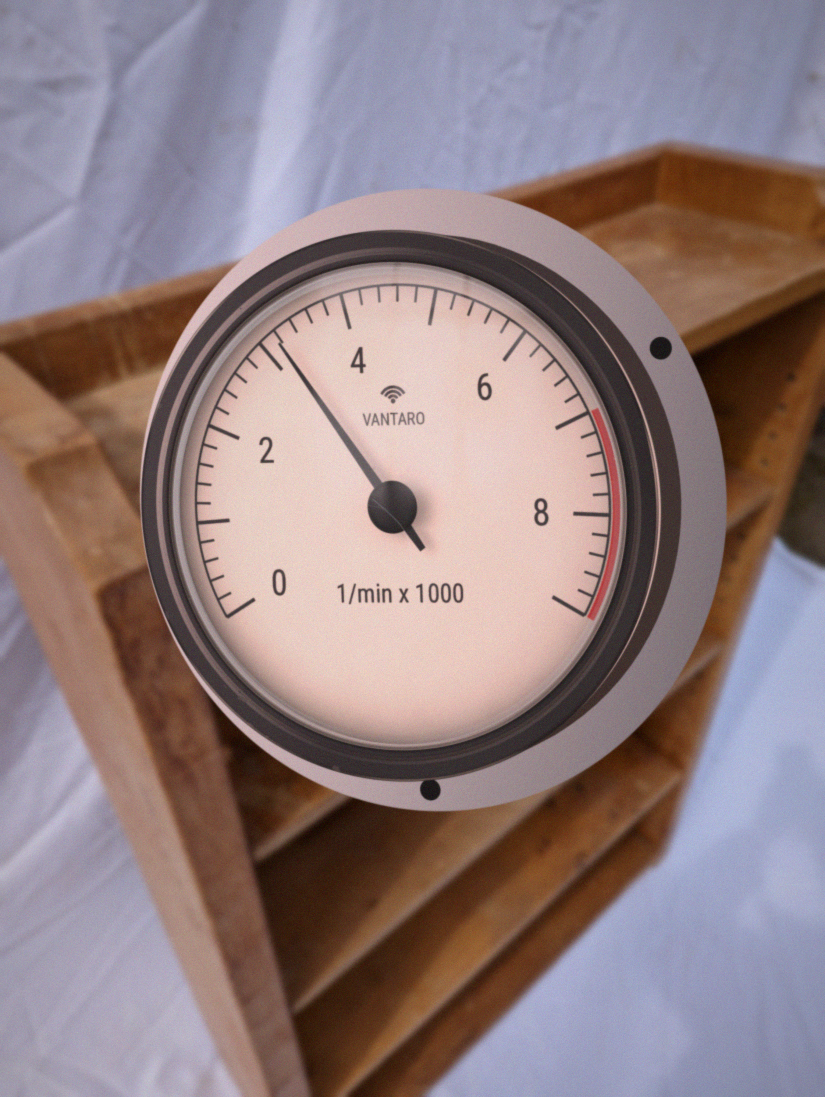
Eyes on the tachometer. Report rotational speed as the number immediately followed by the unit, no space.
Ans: 3200rpm
